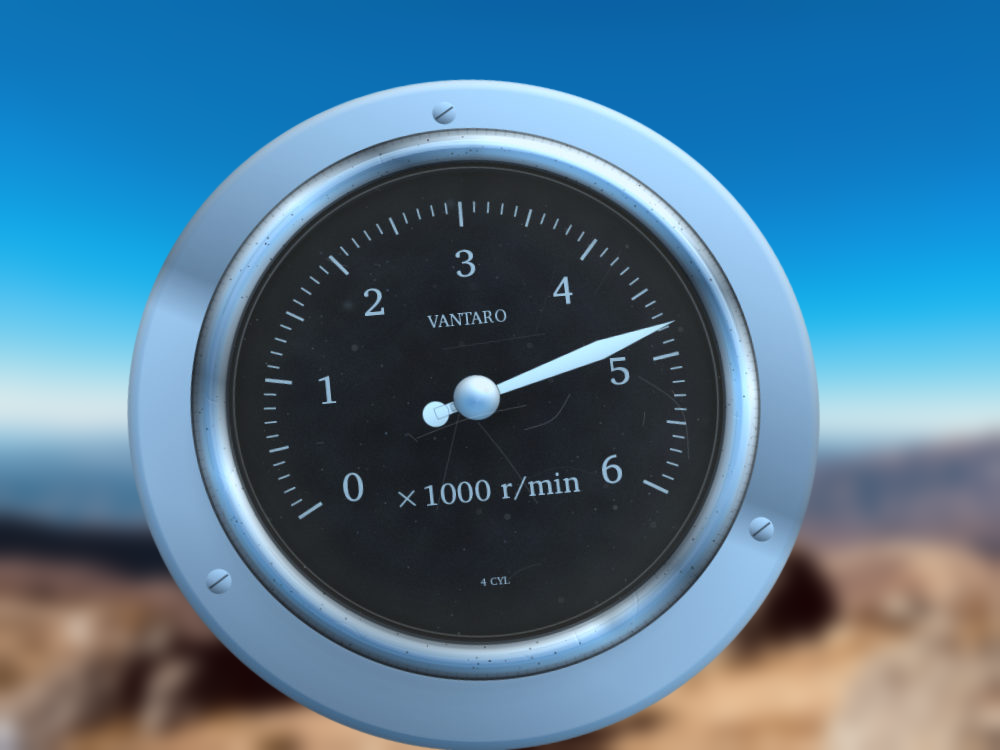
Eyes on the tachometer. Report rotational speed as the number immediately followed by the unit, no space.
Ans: 4800rpm
